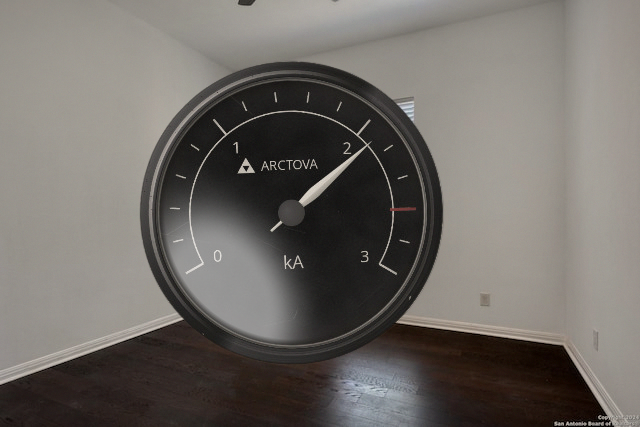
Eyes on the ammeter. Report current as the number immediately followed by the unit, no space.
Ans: 2.1kA
